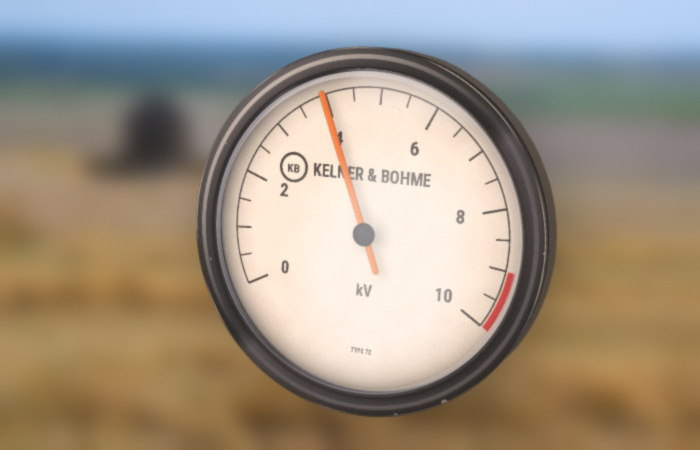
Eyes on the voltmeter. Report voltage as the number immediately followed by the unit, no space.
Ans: 4kV
